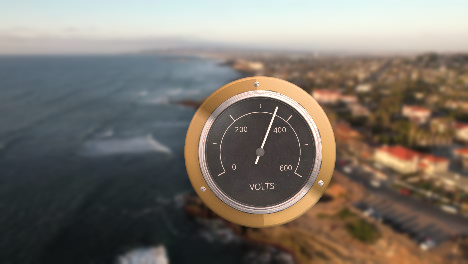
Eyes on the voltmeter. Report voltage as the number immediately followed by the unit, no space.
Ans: 350V
